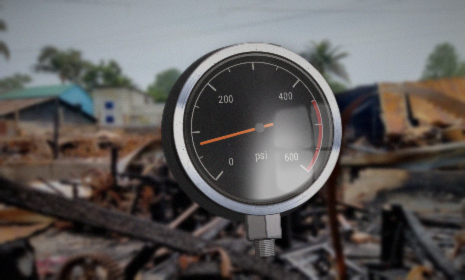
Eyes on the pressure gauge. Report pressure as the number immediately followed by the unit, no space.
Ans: 75psi
